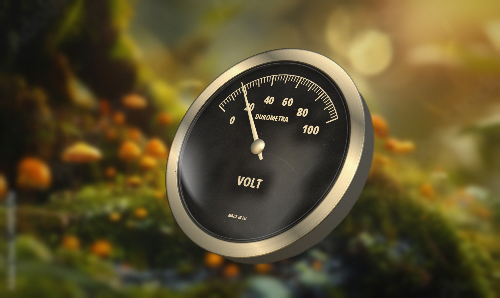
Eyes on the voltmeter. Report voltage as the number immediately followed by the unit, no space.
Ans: 20V
